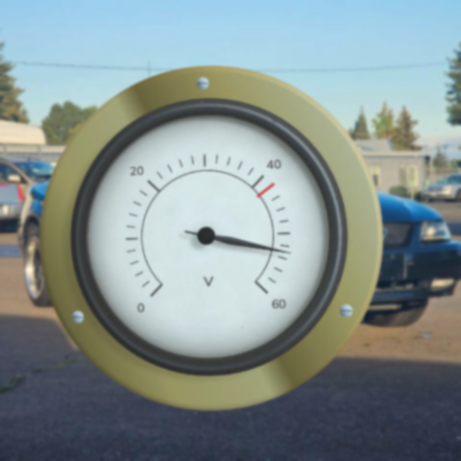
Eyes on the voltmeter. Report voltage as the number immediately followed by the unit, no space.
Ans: 53V
